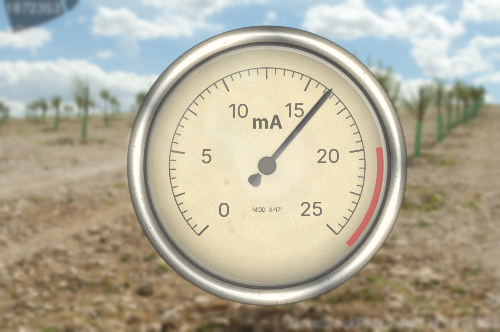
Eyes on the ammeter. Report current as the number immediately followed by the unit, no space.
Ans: 16.25mA
